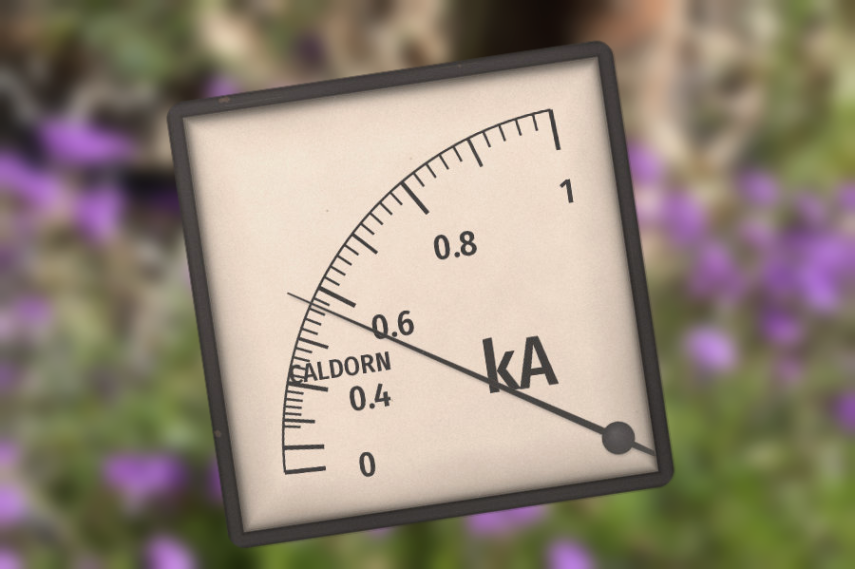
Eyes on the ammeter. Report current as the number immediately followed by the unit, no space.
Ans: 0.57kA
